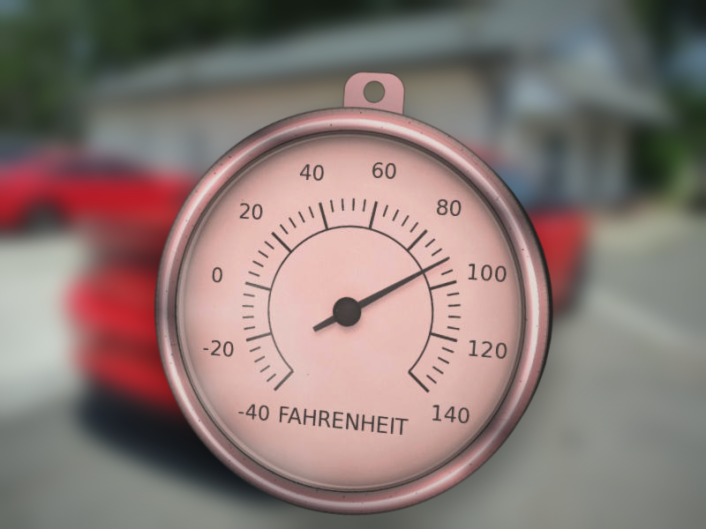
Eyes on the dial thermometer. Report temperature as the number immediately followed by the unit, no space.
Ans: 92°F
